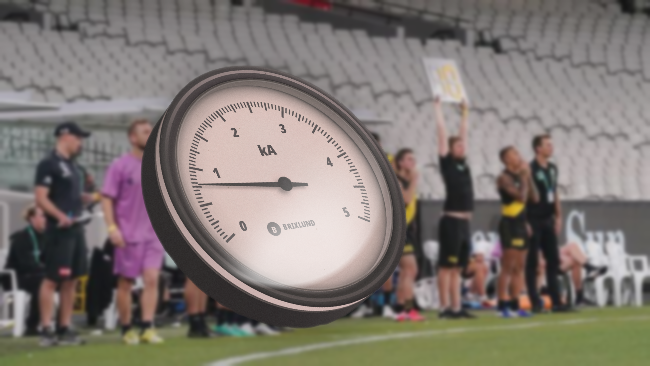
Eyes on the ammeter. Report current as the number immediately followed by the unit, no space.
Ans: 0.75kA
